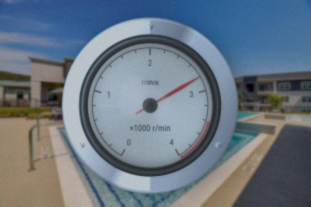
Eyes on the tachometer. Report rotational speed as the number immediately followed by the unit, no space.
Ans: 2800rpm
